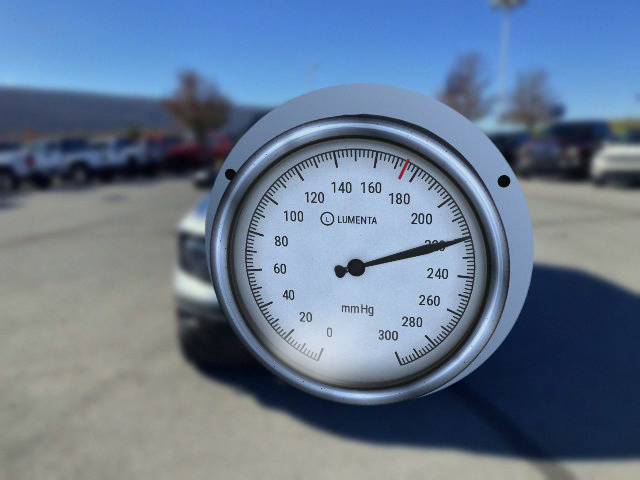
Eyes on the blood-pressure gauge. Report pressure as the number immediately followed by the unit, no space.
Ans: 220mmHg
